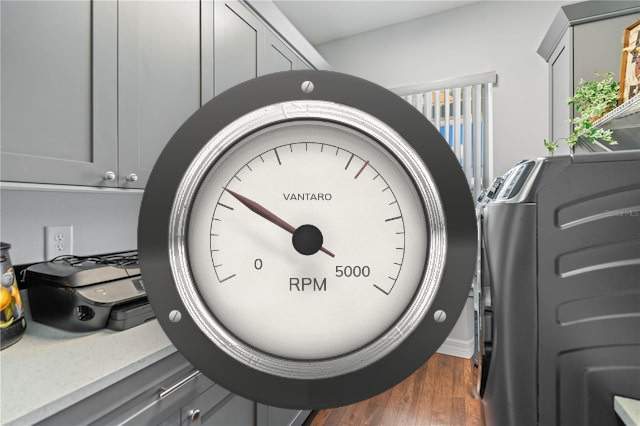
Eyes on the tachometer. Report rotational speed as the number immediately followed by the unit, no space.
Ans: 1200rpm
